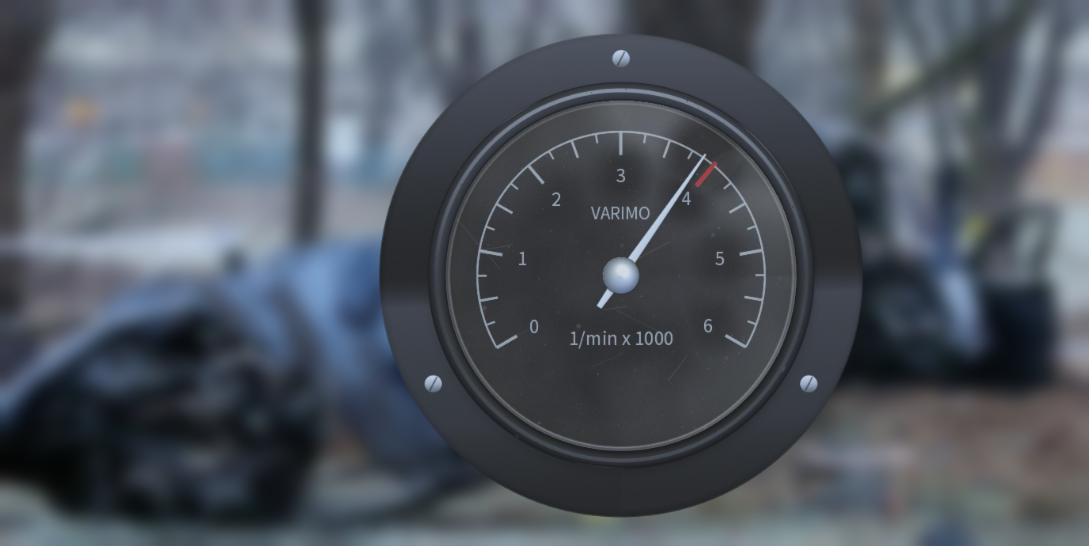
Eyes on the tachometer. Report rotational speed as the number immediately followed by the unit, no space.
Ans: 3875rpm
